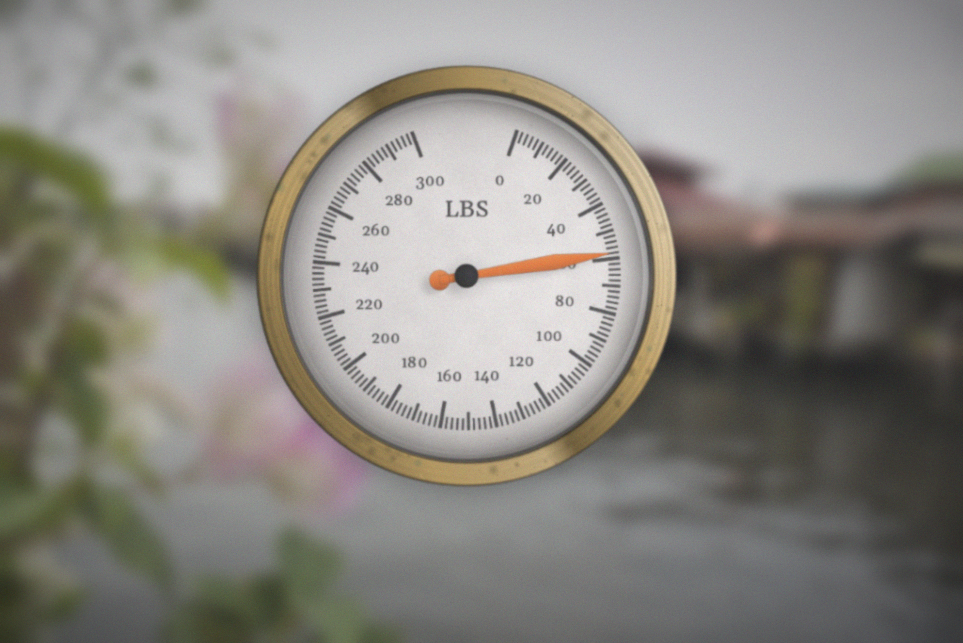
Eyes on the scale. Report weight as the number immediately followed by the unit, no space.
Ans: 58lb
